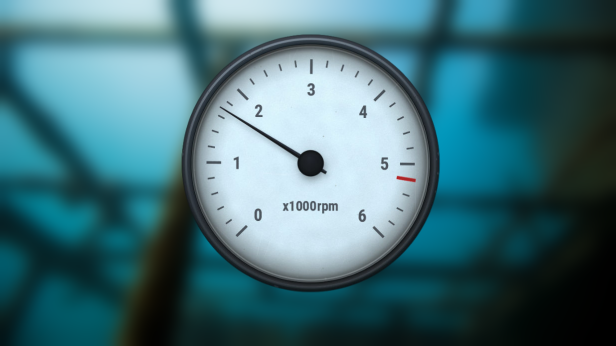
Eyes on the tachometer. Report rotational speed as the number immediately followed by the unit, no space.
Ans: 1700rpm
